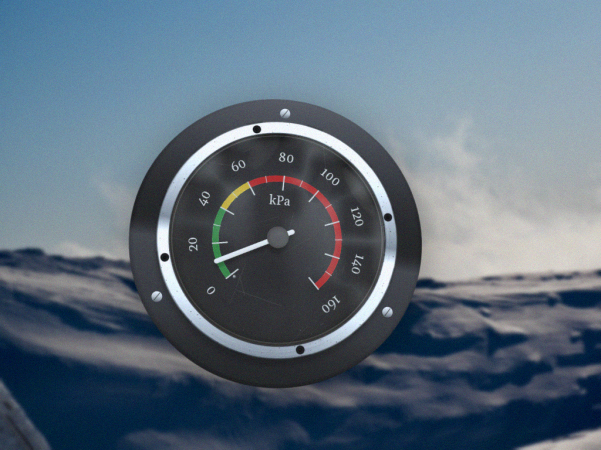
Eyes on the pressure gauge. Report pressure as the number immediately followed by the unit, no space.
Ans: 10kPa
